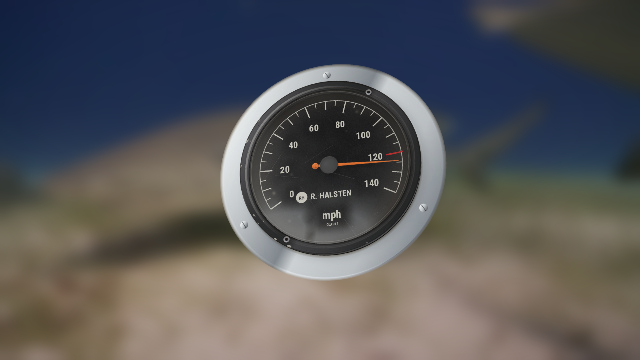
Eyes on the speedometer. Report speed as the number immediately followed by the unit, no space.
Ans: 125mph
